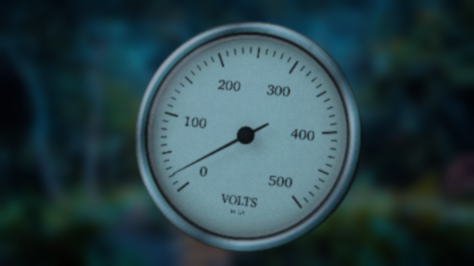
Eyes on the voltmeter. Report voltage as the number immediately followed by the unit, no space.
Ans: 20V
